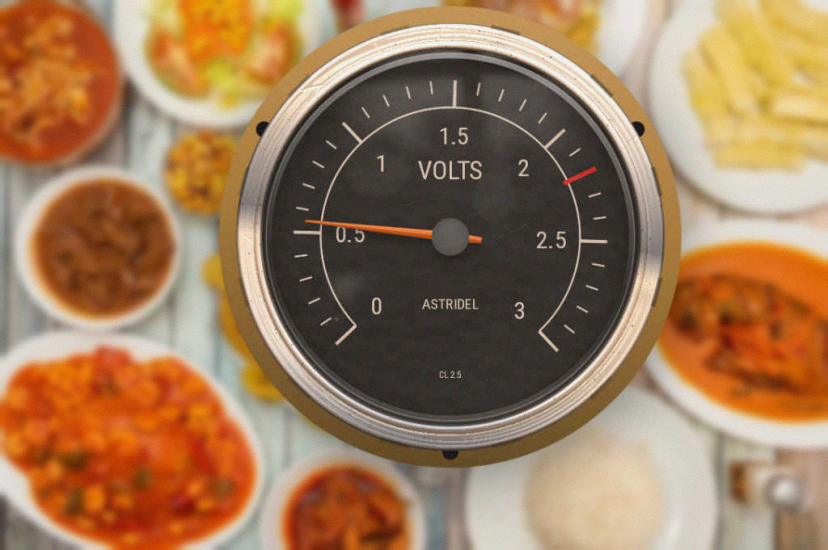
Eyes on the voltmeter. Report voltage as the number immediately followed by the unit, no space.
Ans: 0.55V
